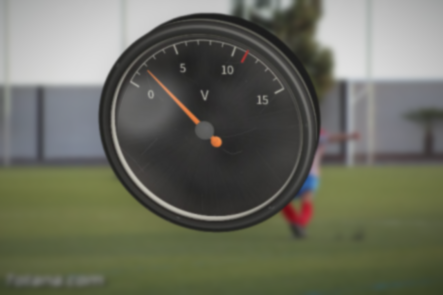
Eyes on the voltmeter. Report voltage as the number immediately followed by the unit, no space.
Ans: 2V
